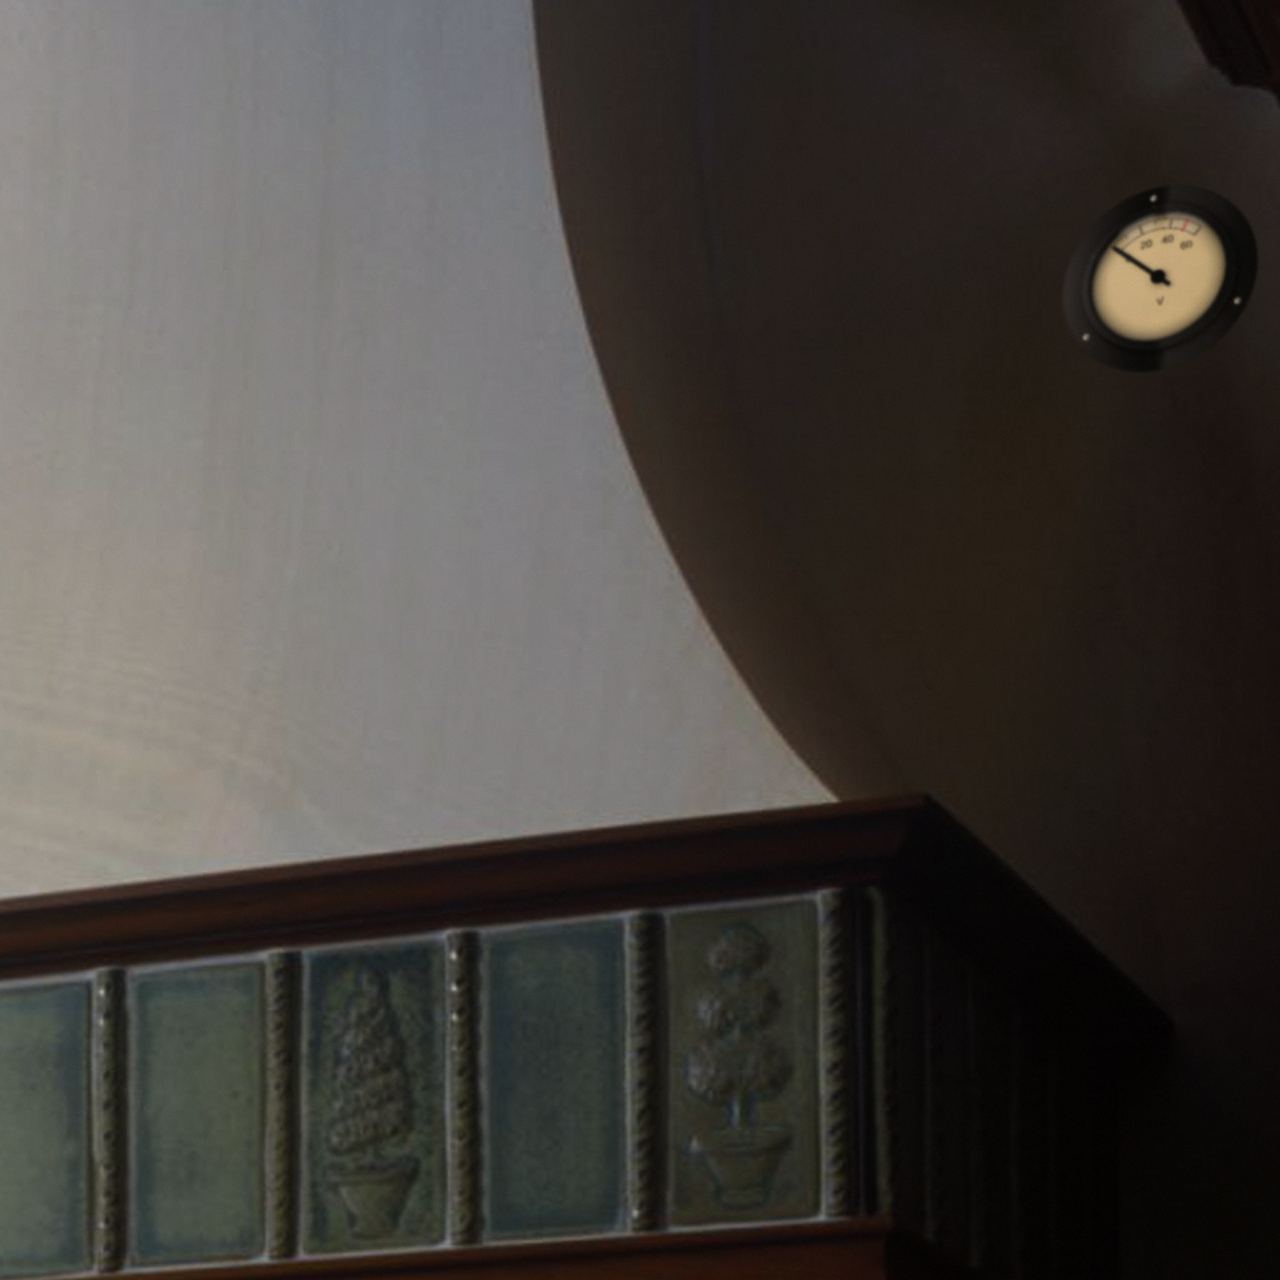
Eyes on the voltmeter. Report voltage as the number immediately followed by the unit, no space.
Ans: 0V
